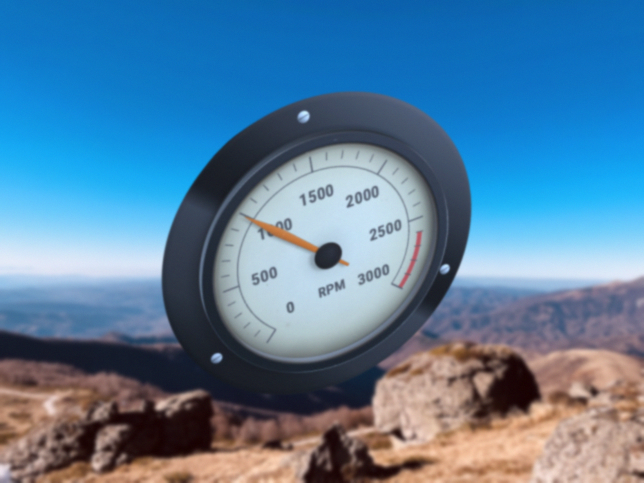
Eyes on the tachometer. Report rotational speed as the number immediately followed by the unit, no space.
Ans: 1000rpm
